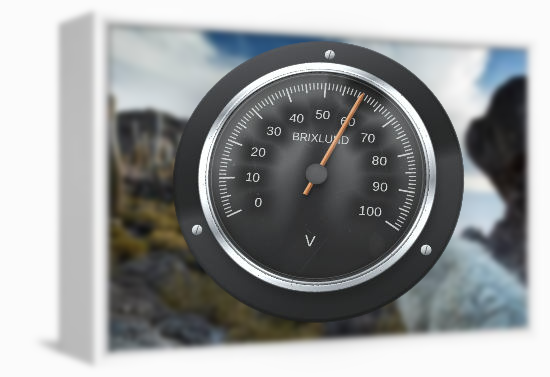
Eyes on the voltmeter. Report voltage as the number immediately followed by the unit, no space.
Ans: 60V
